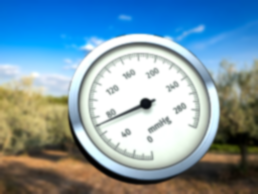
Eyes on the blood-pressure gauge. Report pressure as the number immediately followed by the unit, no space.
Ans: 70mmHg
